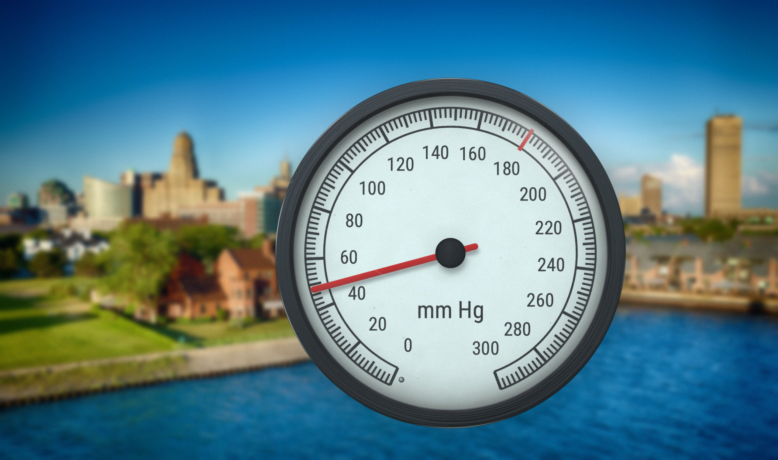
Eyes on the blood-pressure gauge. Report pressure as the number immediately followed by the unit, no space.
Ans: 48mmHg
